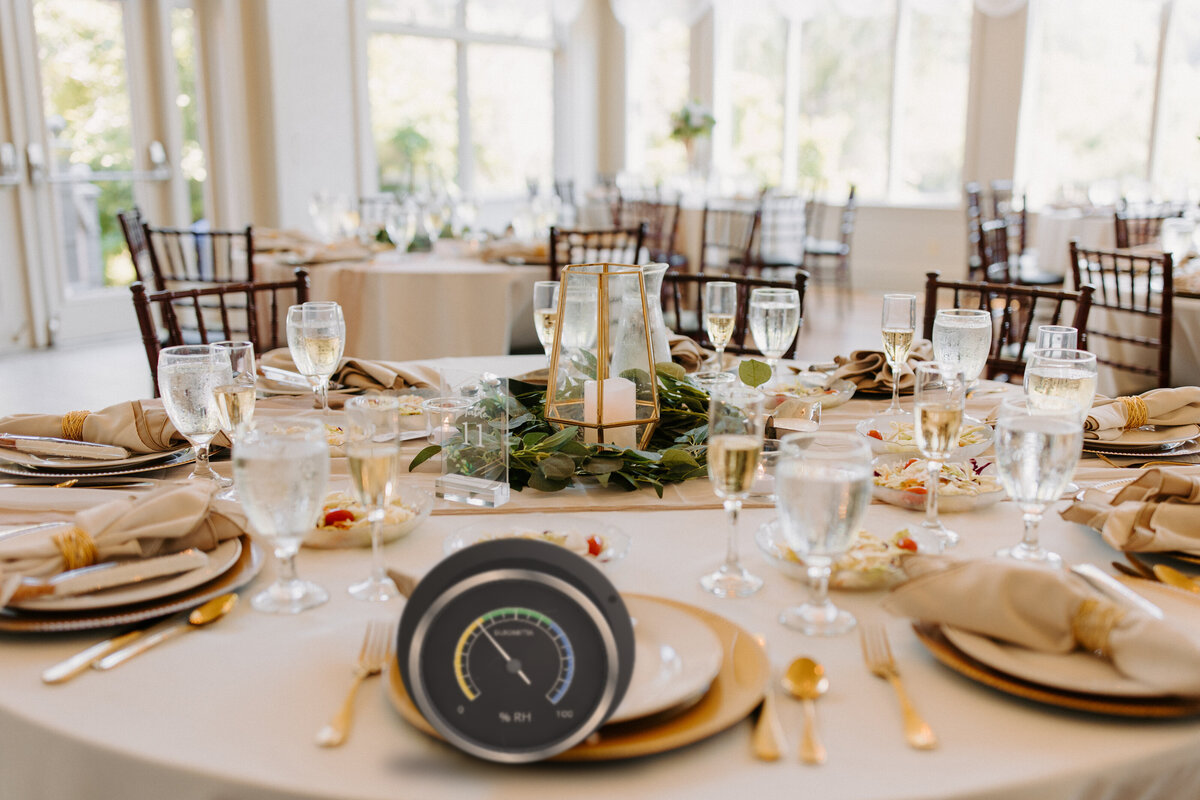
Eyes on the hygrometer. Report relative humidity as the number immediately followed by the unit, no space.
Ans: 35%
